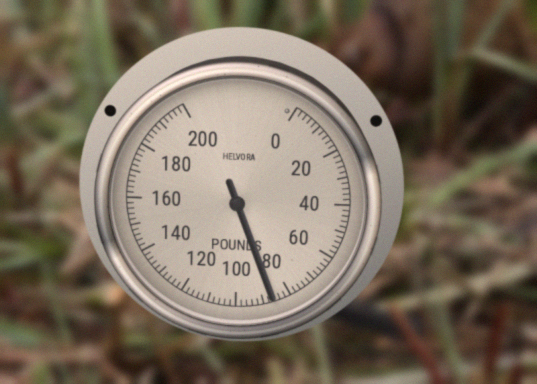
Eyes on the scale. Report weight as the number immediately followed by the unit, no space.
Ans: 86lb
